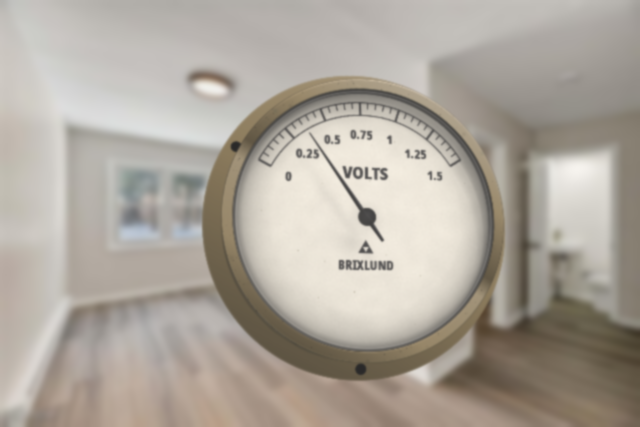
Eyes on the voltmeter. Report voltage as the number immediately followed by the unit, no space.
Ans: 0.35V
